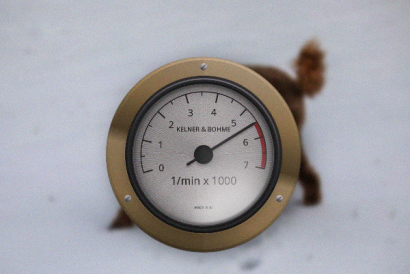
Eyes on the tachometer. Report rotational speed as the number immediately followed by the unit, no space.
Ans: 5500rpm
